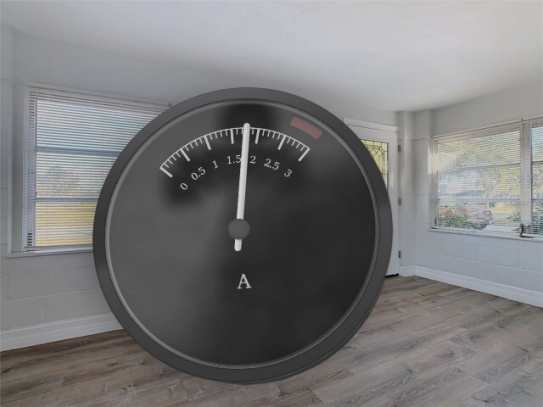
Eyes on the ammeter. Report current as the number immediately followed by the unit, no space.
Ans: 1.8A
